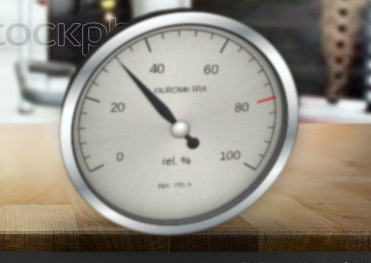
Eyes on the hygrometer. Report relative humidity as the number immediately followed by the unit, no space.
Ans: 32%
